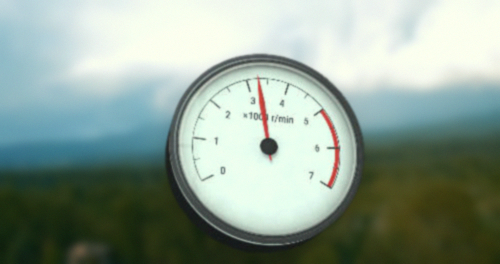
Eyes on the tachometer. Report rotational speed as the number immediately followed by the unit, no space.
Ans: 3250rpm
